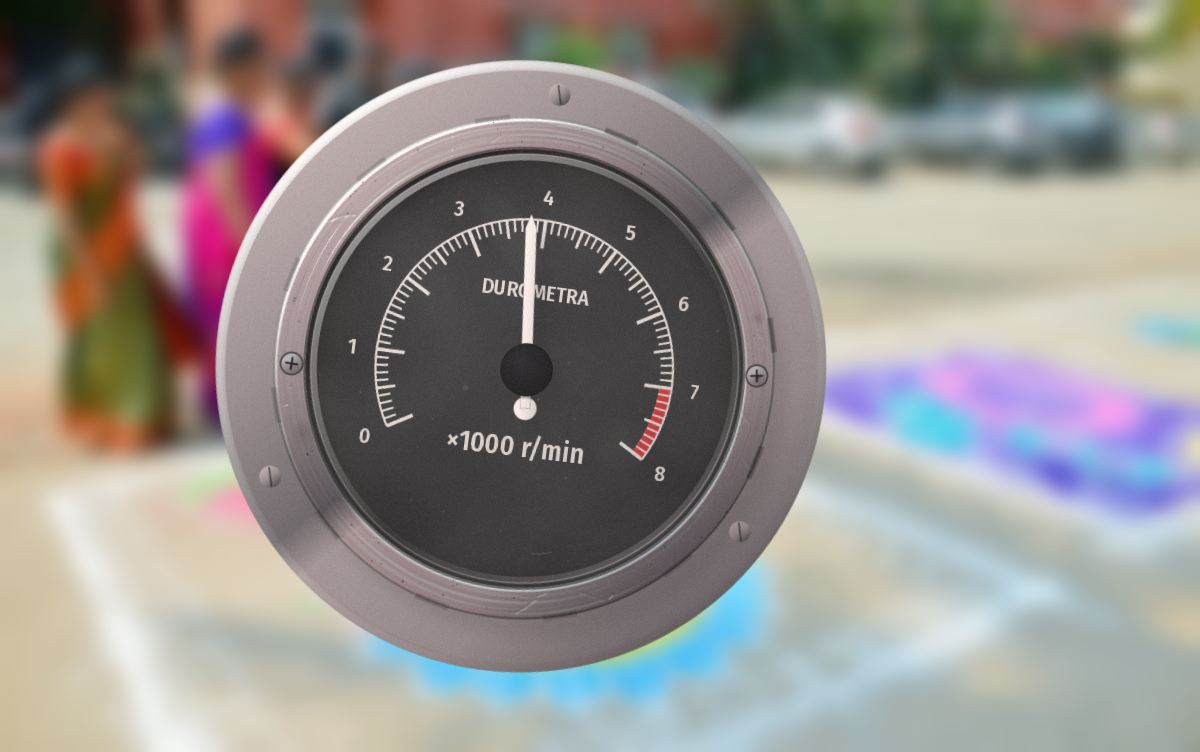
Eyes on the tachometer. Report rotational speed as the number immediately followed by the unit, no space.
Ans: 3800rpm
